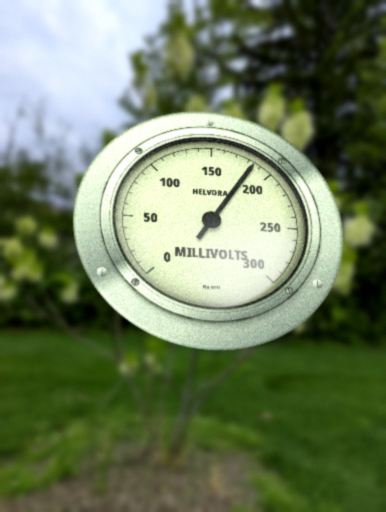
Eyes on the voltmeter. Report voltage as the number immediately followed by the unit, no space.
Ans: 185mV
